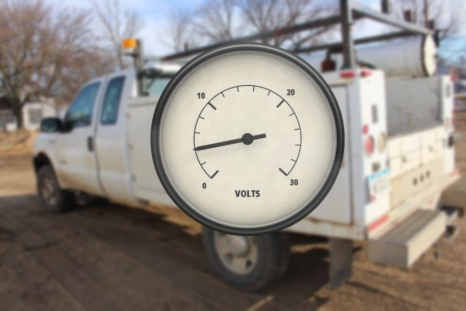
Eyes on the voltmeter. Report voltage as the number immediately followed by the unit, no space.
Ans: 4V
